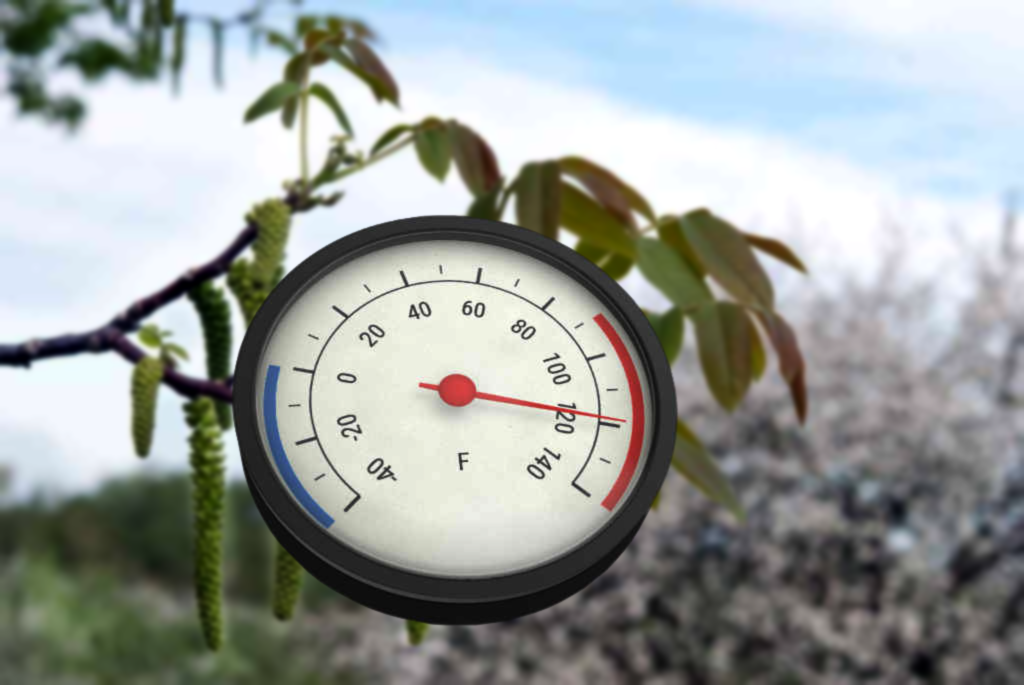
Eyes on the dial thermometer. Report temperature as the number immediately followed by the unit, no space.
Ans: 120°F
